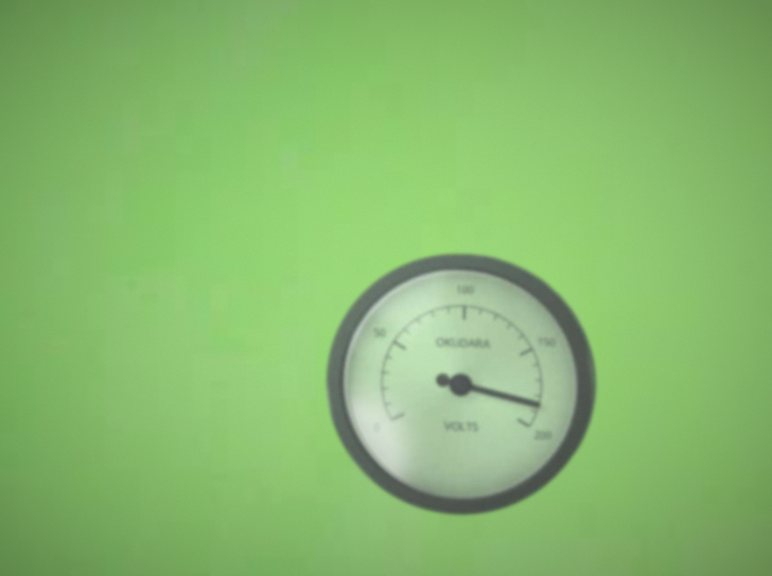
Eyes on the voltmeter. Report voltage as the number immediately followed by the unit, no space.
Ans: 185V
